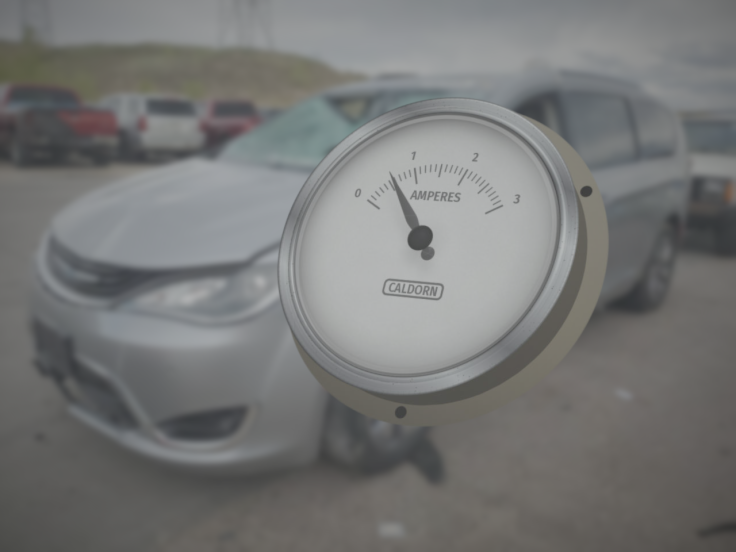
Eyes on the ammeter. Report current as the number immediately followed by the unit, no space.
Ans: 0.6A
